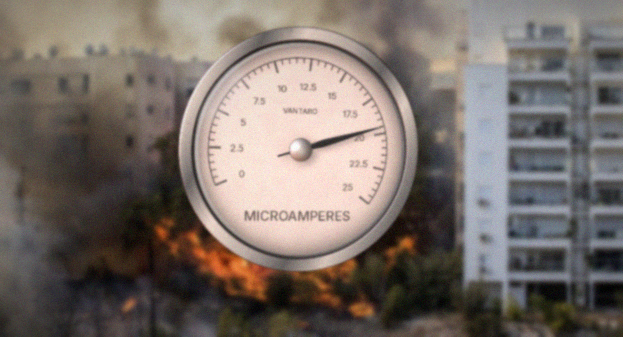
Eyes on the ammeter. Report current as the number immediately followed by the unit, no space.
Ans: 19.5µA
